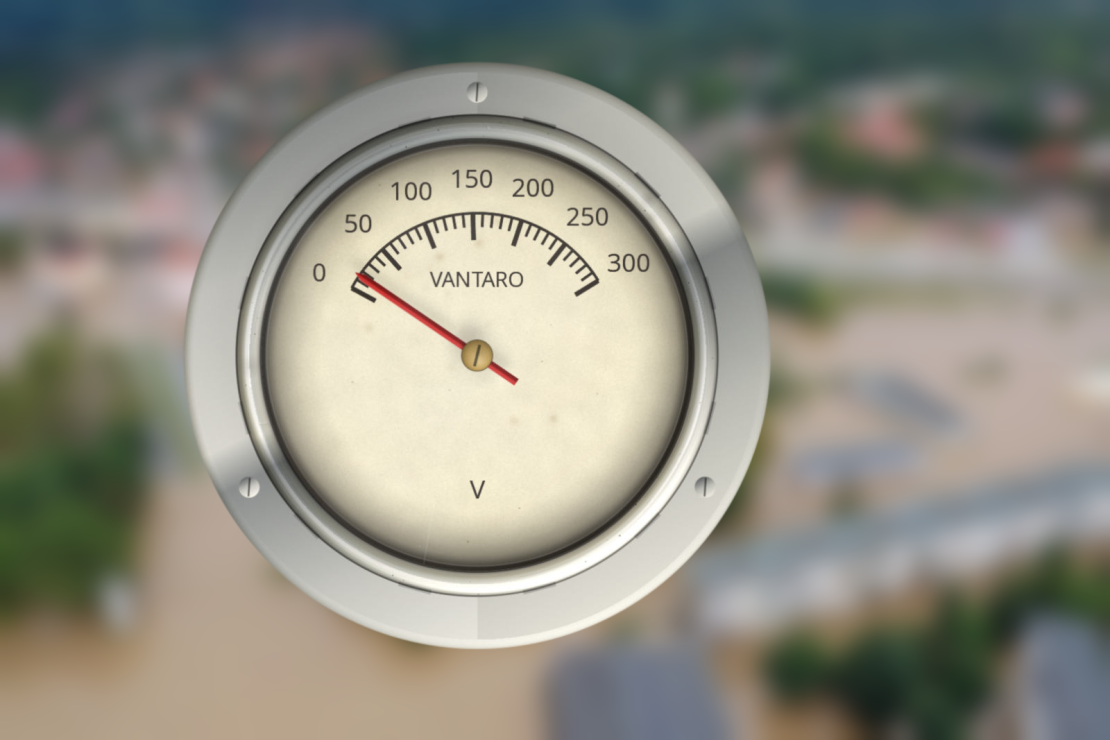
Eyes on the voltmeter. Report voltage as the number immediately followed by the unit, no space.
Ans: 15V
